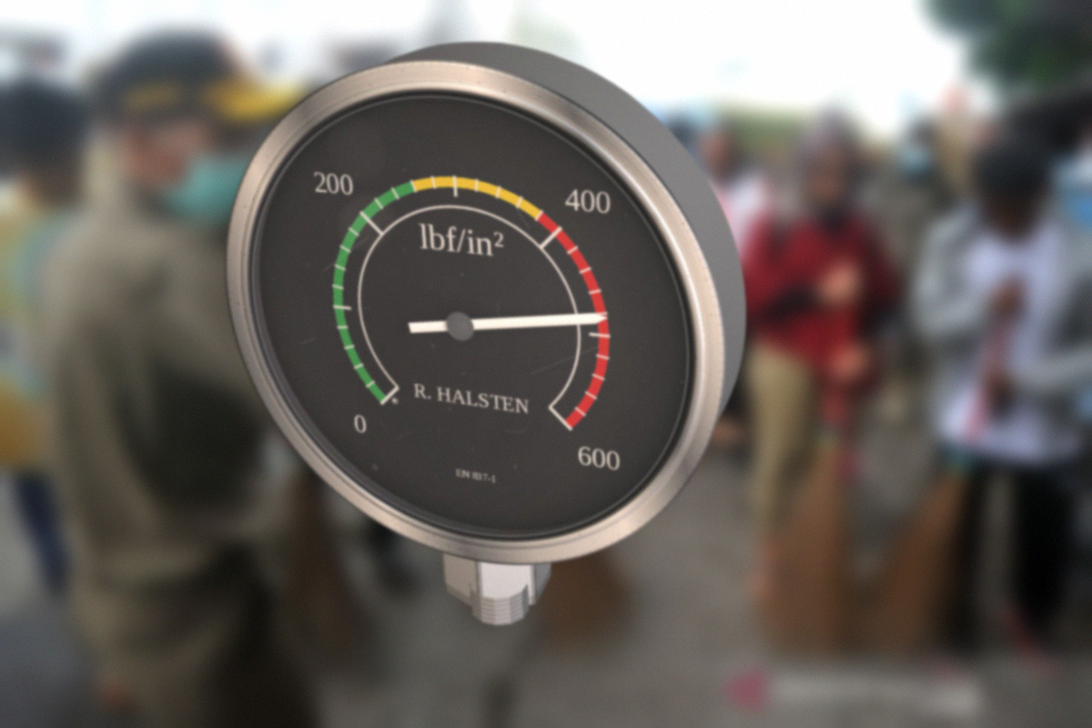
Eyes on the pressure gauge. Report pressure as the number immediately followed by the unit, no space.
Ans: 480psi
